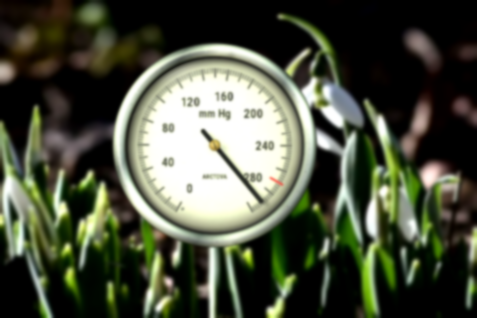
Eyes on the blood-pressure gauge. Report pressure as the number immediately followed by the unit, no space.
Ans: 290mmHg
